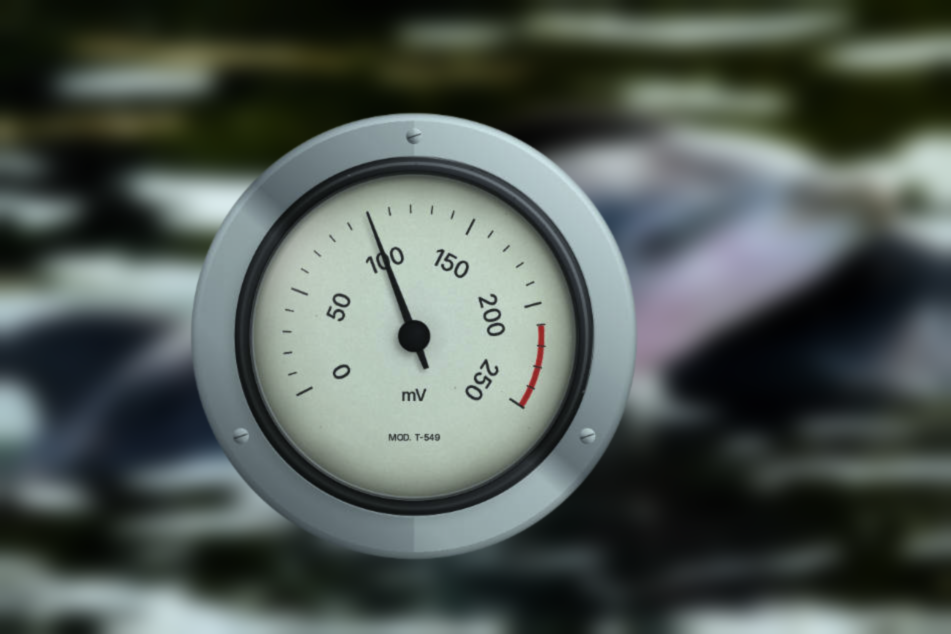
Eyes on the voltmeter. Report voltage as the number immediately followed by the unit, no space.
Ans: 100mV
